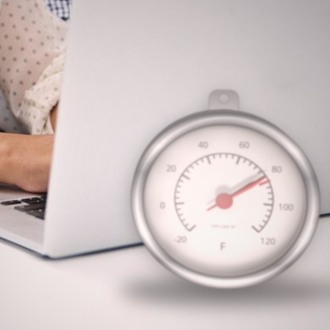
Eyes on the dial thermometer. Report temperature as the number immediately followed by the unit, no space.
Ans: 80°F
